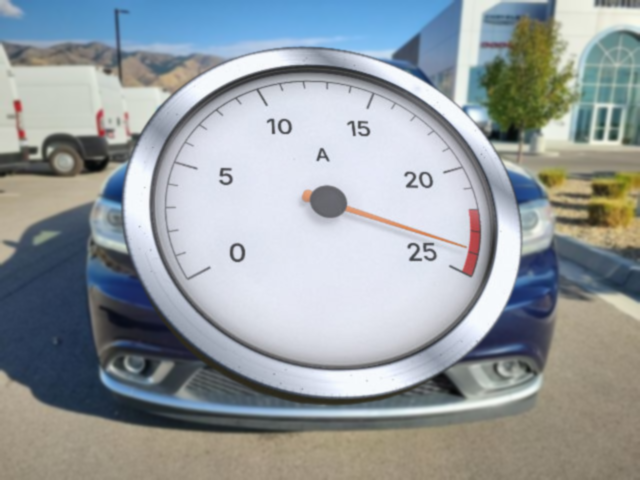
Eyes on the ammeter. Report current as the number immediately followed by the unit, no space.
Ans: 24A
